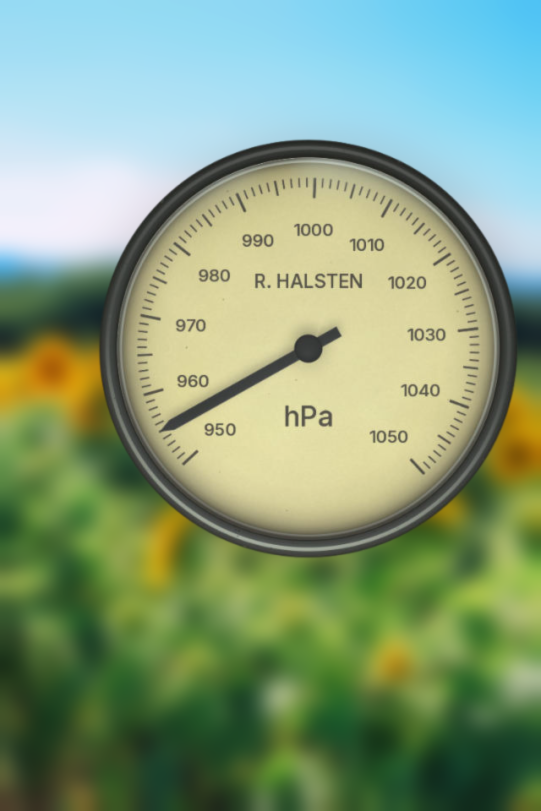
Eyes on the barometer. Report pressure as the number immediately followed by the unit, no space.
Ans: 955hPa
